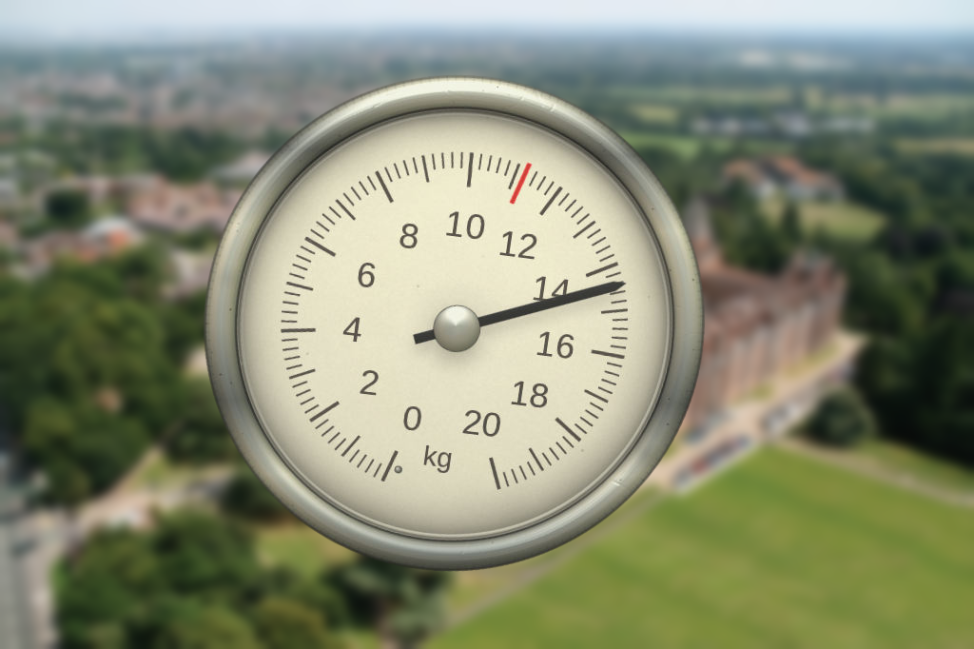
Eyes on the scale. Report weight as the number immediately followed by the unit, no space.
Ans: 14.4kg
